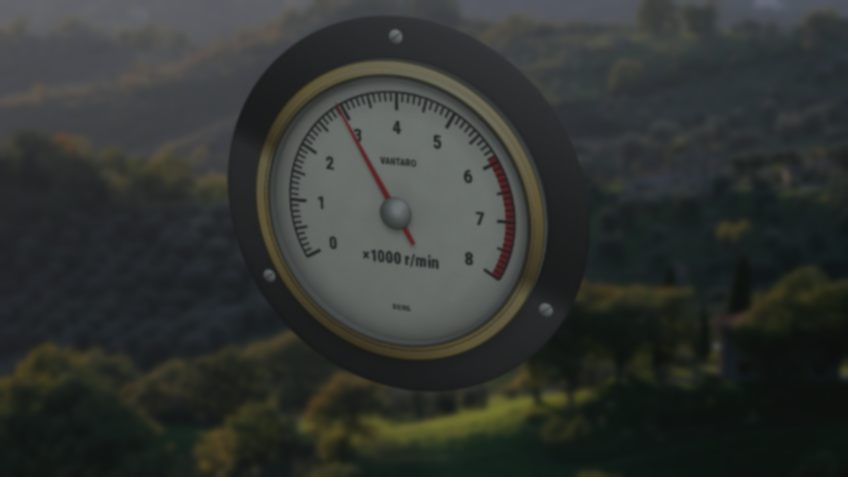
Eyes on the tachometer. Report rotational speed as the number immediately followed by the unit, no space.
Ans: 3000rpm
